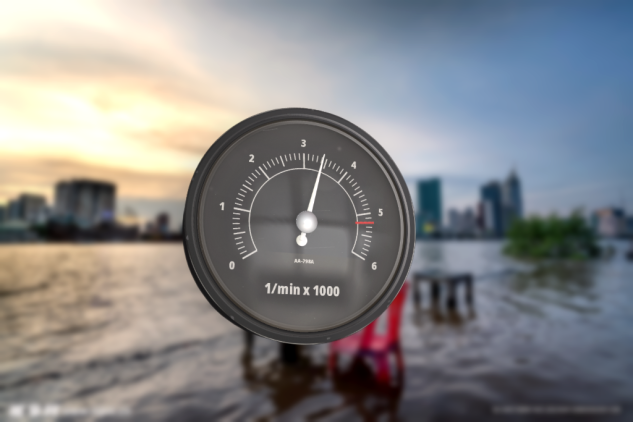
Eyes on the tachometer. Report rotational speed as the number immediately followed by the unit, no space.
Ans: 3400rpm
